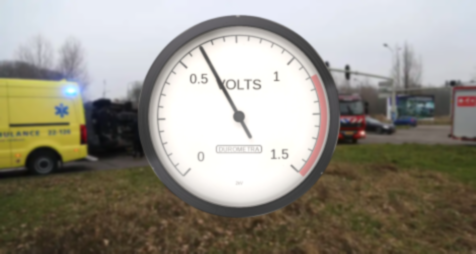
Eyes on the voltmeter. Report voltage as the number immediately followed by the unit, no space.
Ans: 0.6V
